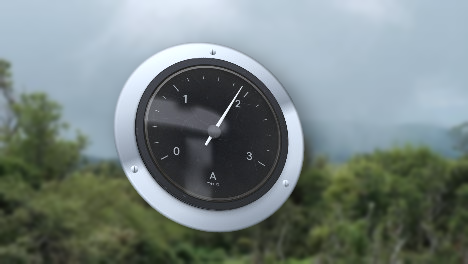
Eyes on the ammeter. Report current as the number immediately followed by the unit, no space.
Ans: 1.9A
